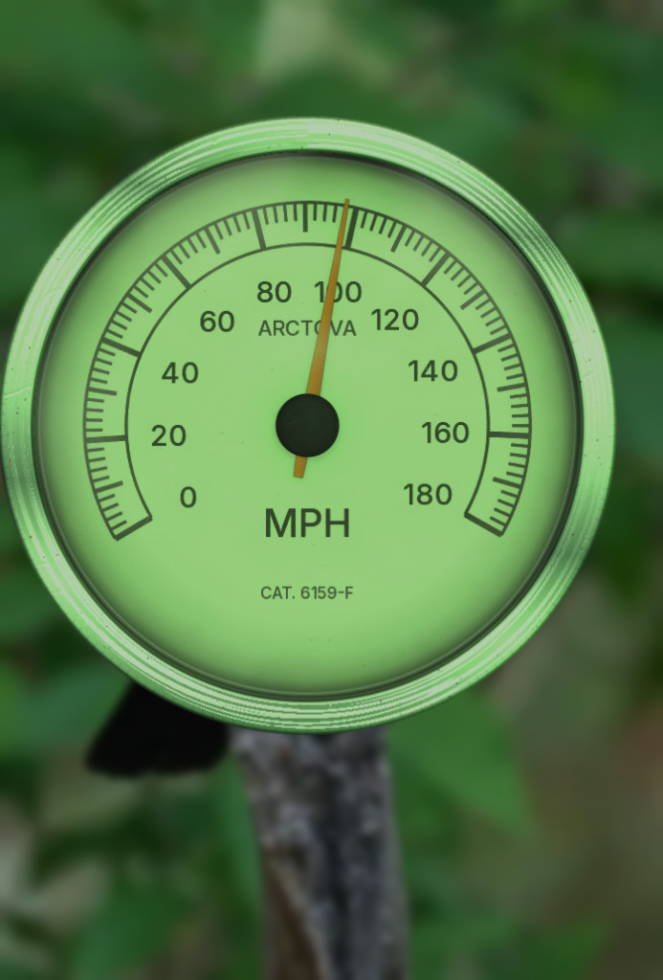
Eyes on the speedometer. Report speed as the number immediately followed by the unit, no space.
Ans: 98mph
